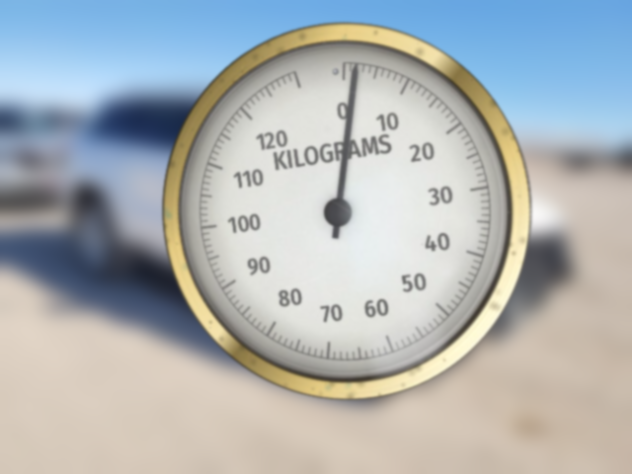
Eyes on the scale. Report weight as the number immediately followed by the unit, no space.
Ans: 2kg
